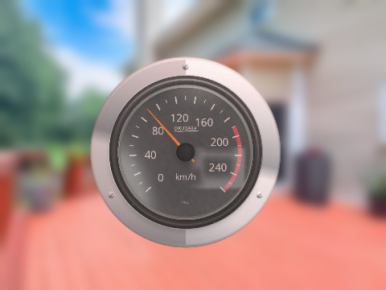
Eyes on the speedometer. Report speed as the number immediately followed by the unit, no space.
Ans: 90km/h
